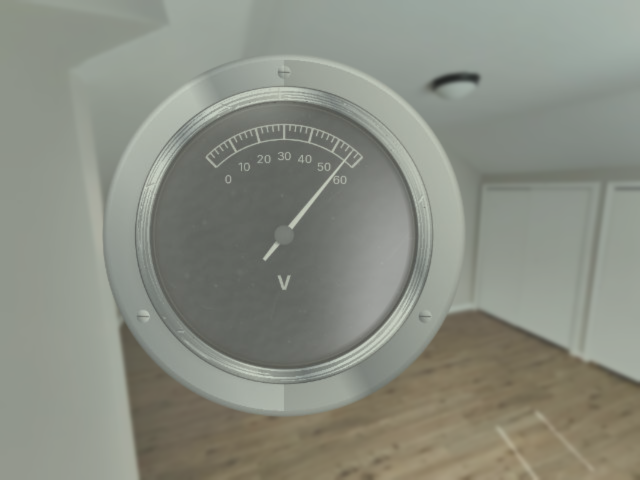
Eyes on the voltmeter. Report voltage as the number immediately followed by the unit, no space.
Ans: 56V
